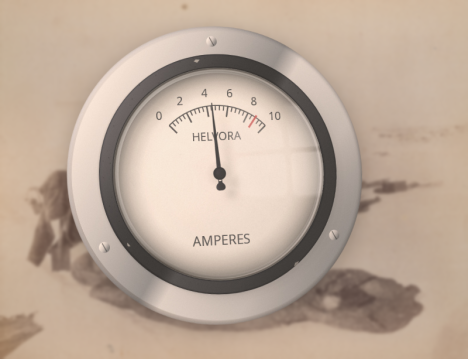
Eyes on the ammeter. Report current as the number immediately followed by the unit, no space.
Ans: 4.4A
